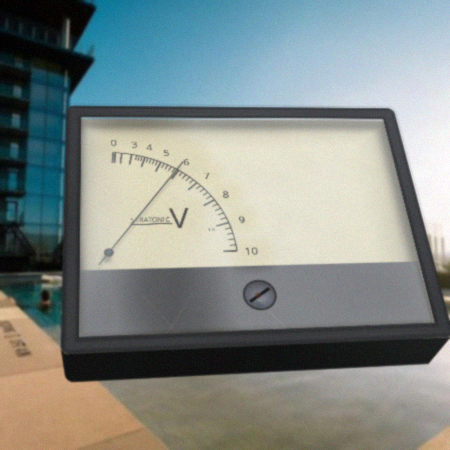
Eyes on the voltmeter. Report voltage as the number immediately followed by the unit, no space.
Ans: 6V
